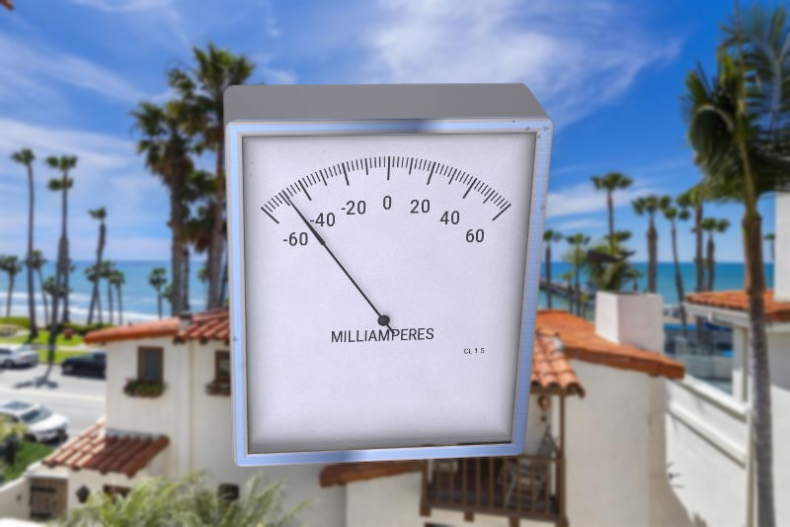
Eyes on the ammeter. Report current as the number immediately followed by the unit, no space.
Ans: -48mA
